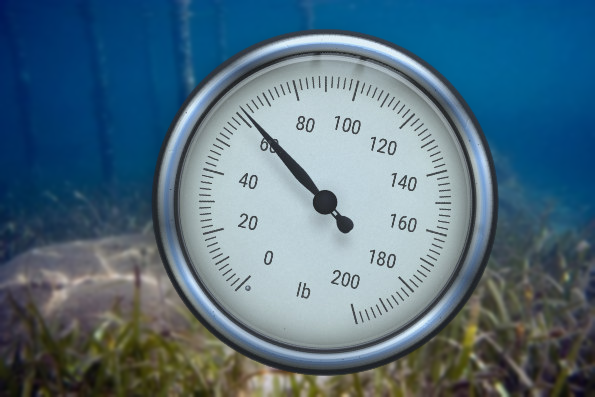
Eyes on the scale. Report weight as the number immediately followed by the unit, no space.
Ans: 62lb
